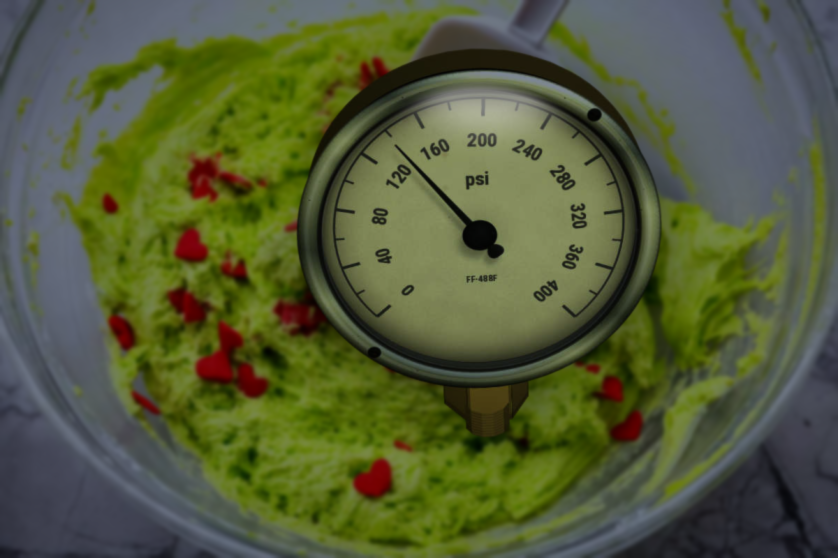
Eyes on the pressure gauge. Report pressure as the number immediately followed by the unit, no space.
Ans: 140psi
